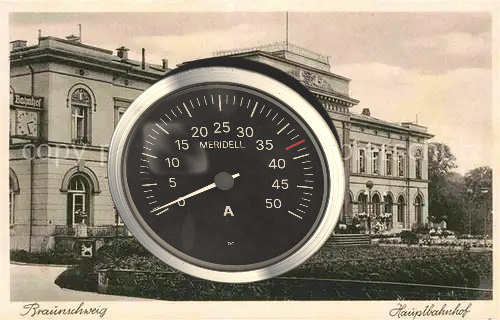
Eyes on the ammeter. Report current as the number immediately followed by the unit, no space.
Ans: 1A
